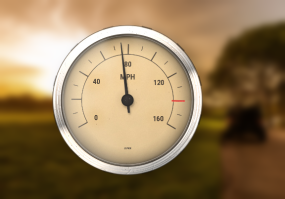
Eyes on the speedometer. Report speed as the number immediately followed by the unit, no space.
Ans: 75mph
